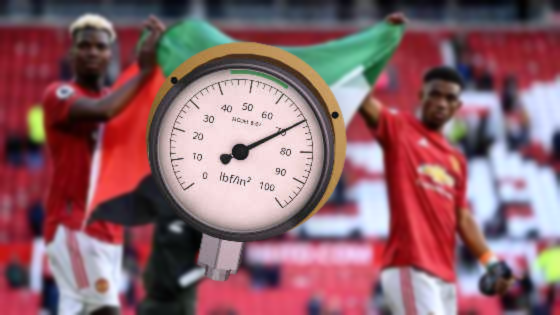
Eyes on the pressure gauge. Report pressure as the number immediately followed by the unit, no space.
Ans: 70psi
